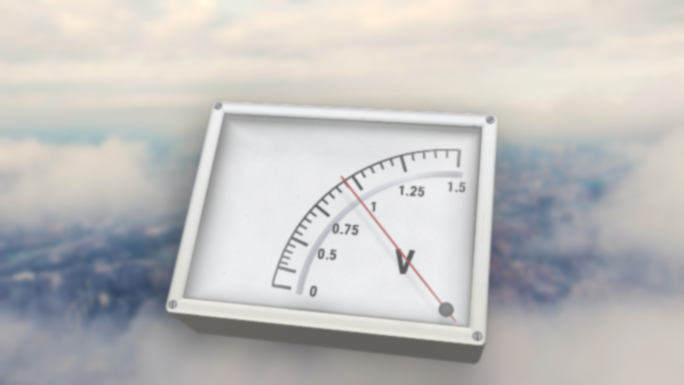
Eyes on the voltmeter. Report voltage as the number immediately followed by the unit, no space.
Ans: 0.95V
